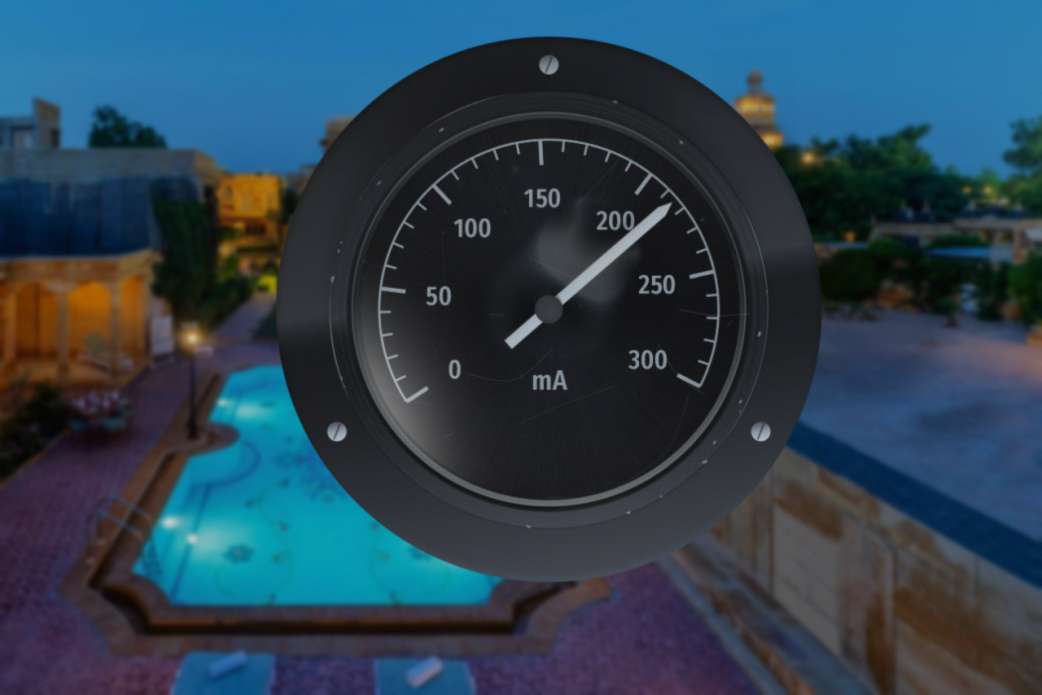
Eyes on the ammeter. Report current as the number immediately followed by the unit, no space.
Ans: 215mA
